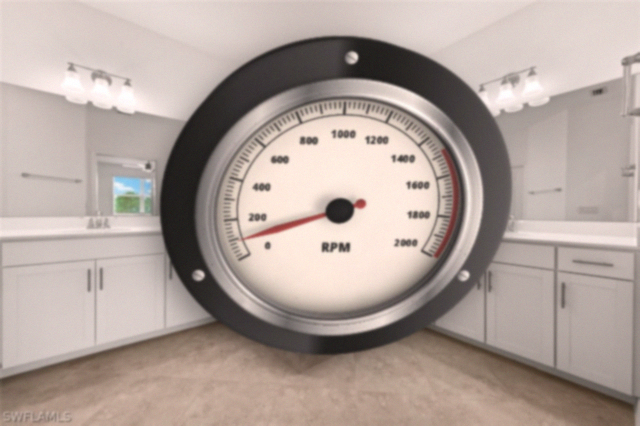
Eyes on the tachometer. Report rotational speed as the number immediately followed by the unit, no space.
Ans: 100rpm
